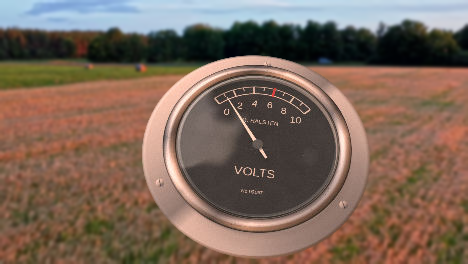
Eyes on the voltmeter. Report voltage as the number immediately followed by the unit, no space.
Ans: 1V
